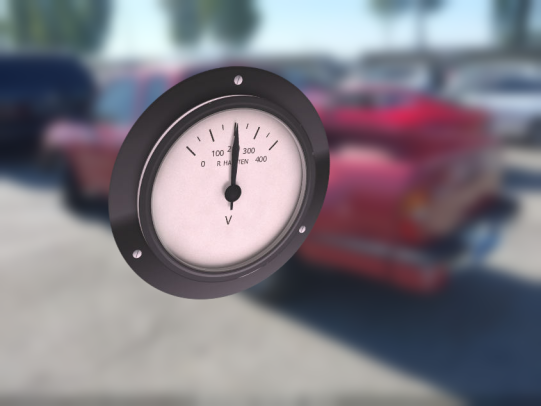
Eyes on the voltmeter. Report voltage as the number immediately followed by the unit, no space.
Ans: 200V
